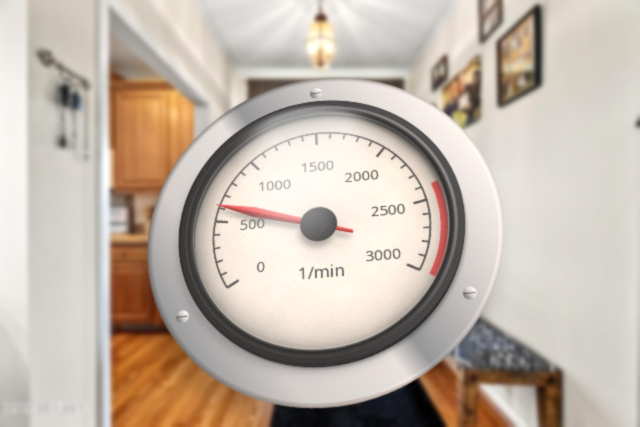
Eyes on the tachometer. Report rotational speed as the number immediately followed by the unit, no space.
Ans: 600rpm
